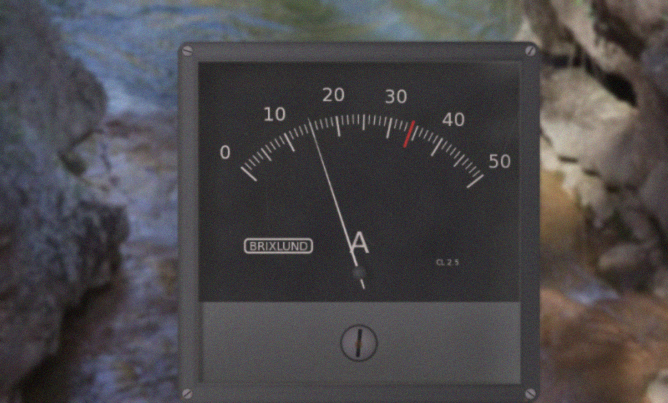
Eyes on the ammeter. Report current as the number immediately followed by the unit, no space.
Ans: 15A
